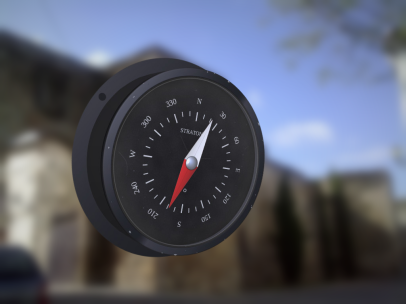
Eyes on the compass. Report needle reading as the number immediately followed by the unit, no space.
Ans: 200°
